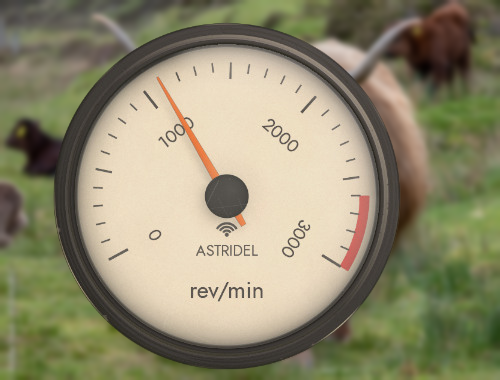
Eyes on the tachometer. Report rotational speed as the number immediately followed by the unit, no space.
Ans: 1100rpm
